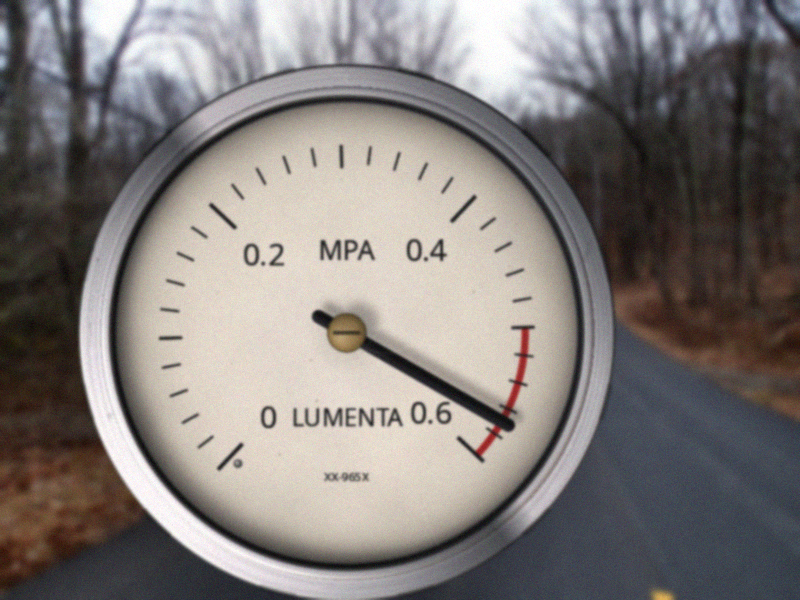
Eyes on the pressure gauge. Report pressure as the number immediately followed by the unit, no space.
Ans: 0.57MPa
